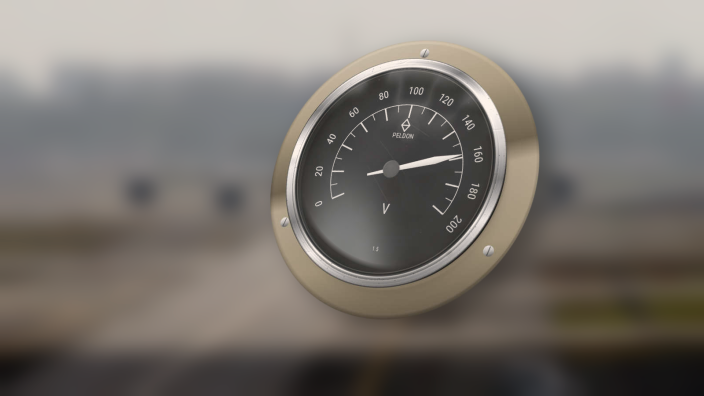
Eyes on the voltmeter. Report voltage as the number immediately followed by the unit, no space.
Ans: 160V
